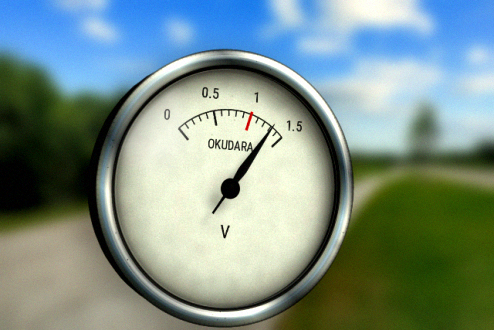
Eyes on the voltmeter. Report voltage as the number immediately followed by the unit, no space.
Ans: 1.3V
